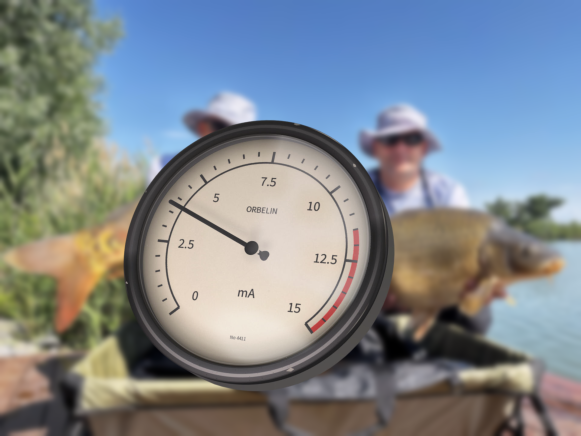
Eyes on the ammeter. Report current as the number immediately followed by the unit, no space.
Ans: 3.75mA
